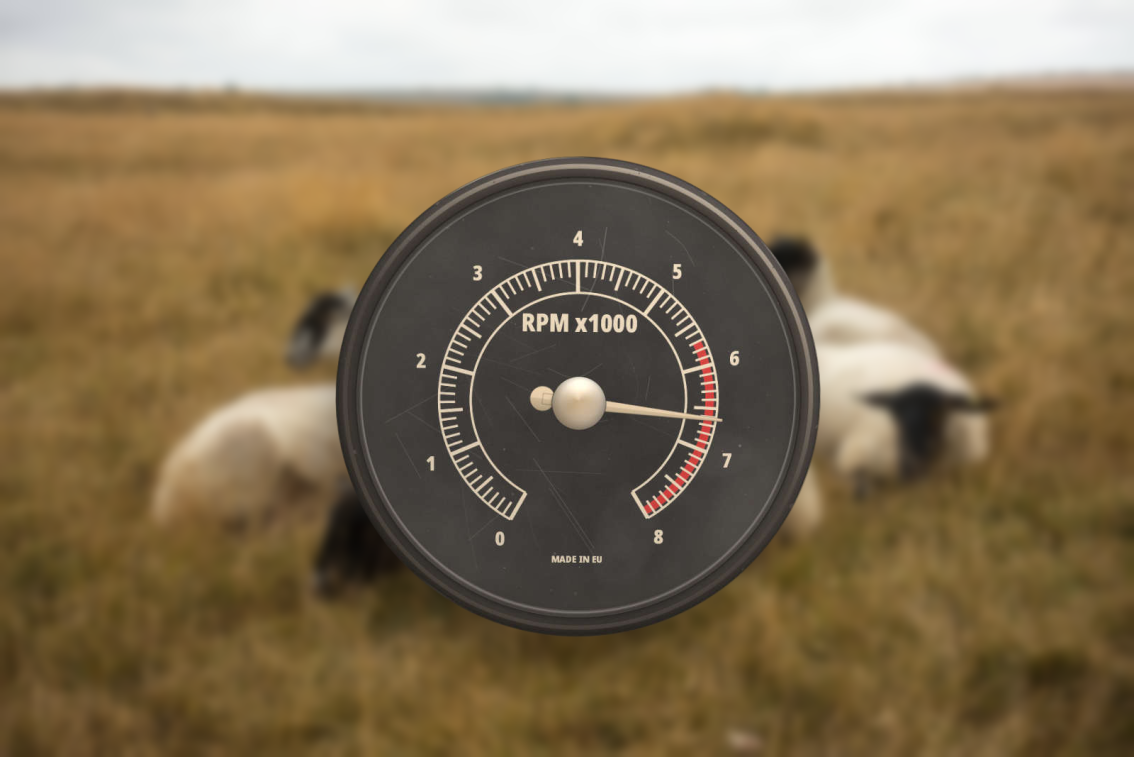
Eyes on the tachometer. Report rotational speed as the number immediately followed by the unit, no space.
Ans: 6600rpm
